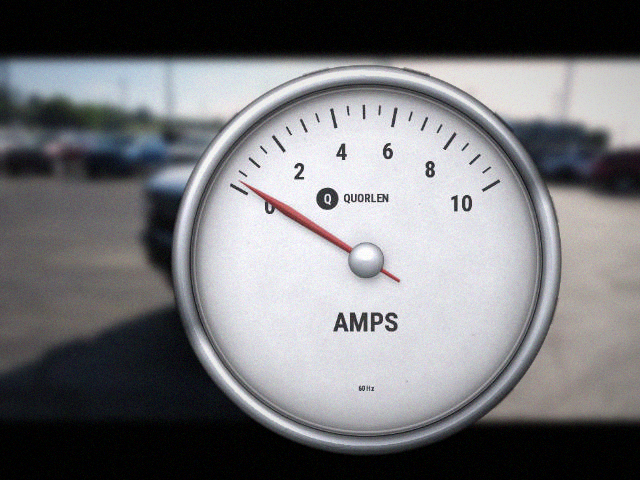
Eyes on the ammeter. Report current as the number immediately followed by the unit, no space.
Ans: 0.25A
